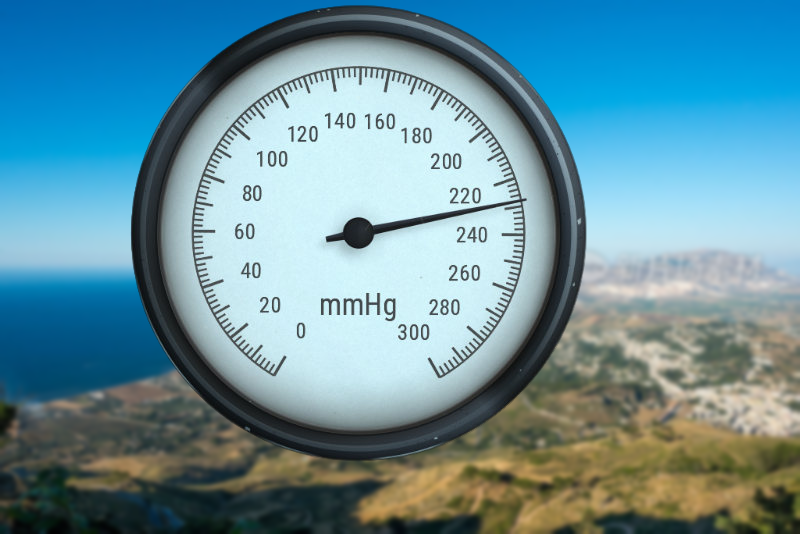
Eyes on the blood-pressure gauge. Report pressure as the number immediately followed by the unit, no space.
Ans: 228mmHg
